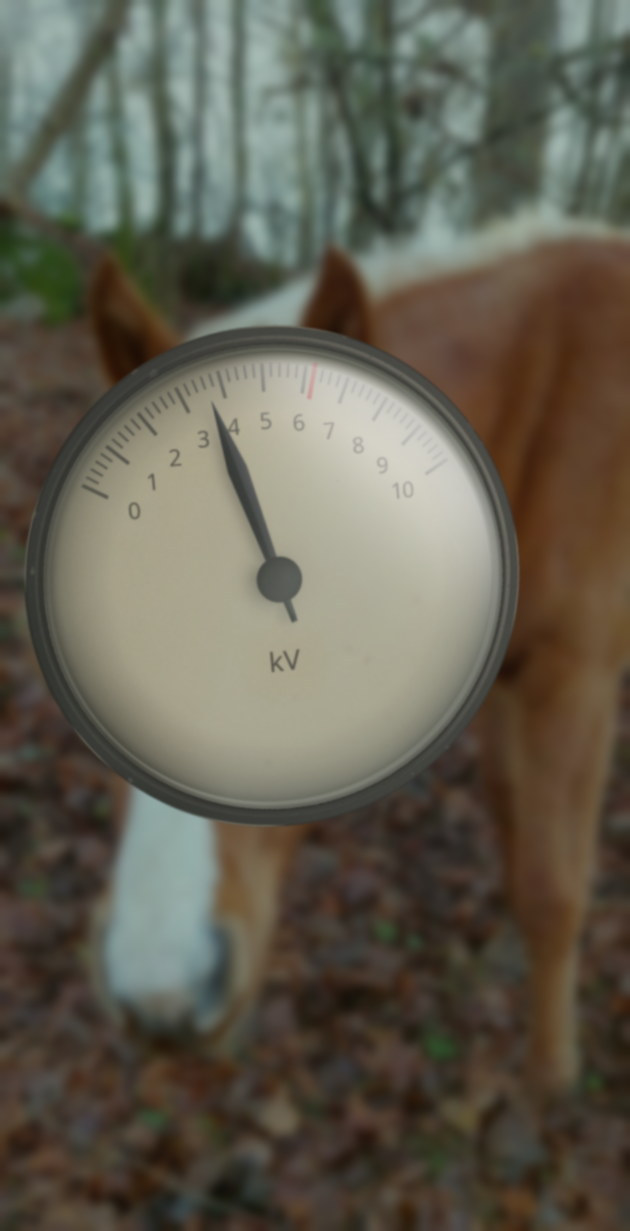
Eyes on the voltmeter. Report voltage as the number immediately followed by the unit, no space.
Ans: 3.6kV
